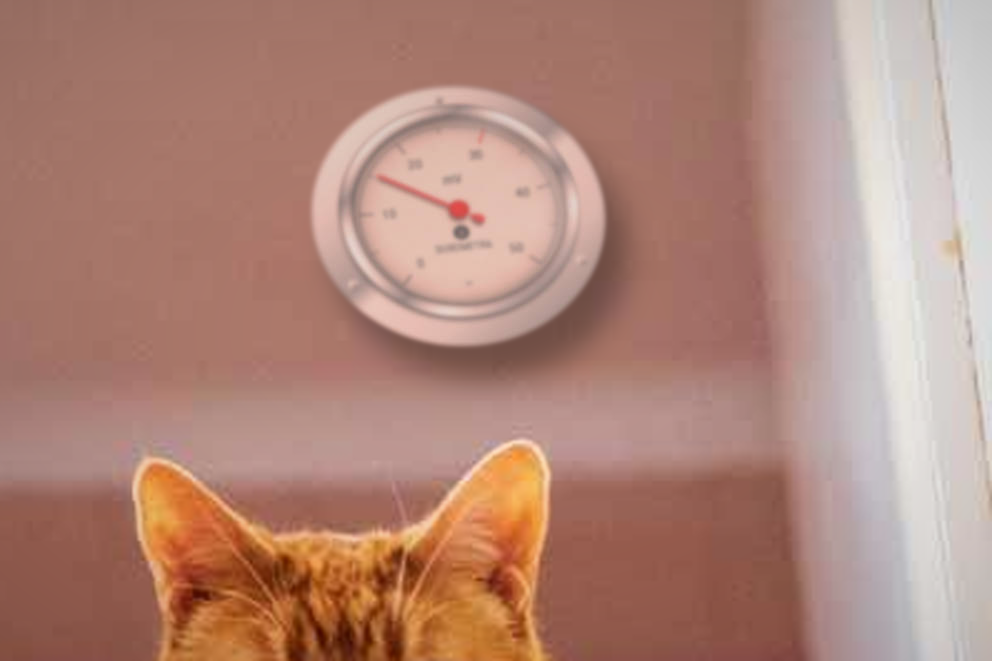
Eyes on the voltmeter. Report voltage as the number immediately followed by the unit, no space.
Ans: 15mV
